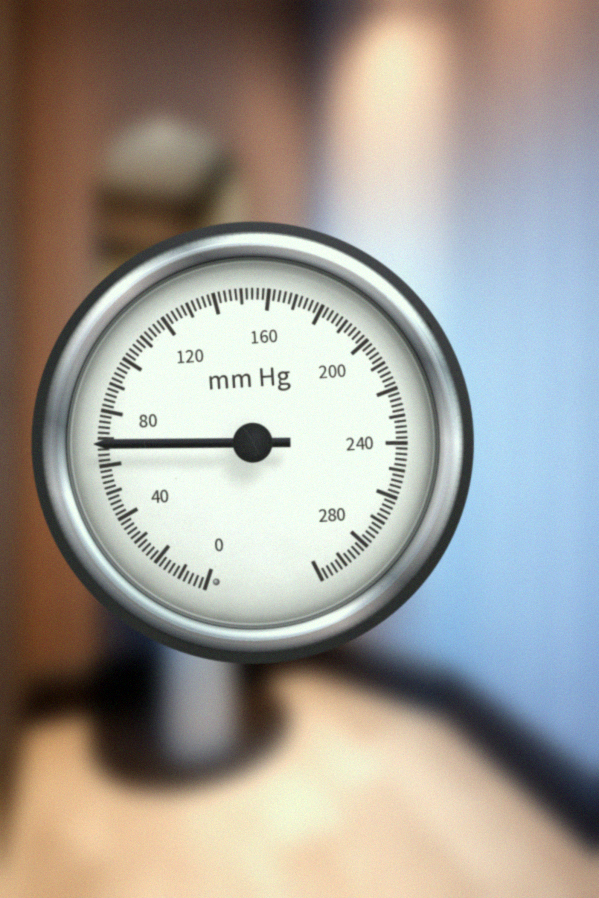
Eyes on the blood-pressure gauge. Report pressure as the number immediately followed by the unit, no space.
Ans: 68mmHg
